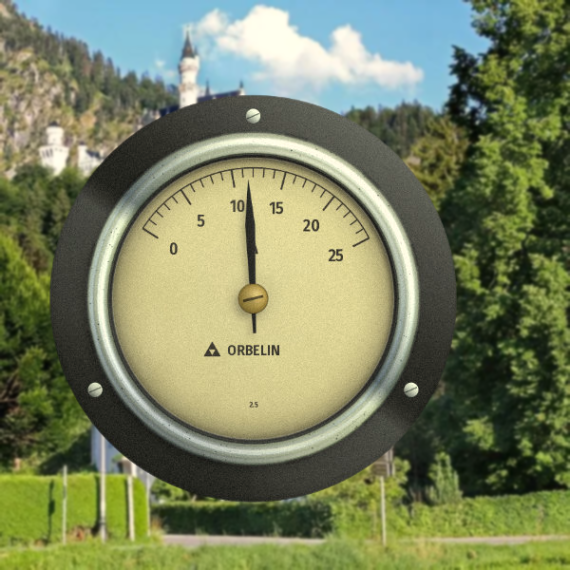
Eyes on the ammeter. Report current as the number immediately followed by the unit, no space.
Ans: 11.5A
